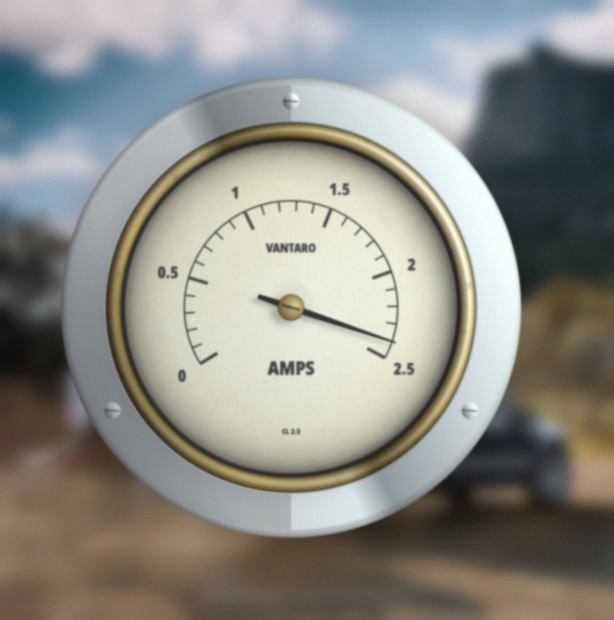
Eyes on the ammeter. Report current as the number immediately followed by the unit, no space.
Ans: 2.4A
